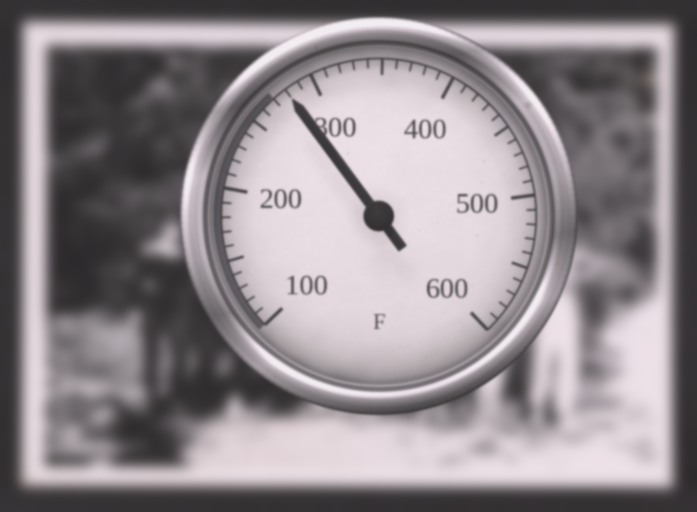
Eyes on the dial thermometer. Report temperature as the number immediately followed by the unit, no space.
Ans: 280°F
